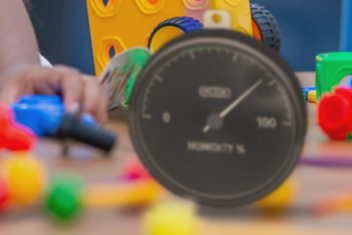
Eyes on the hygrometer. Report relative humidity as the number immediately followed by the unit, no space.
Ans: 76%
